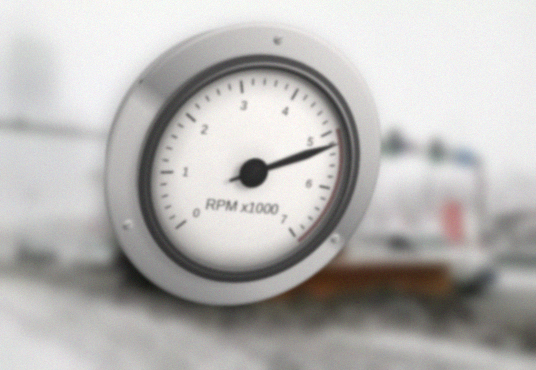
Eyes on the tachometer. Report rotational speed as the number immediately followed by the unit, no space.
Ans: 5200rpm
